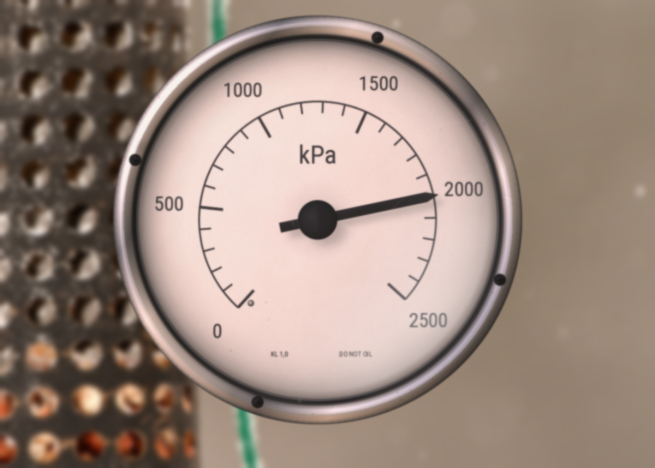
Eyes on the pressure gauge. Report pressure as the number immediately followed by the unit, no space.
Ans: 2000kPa
